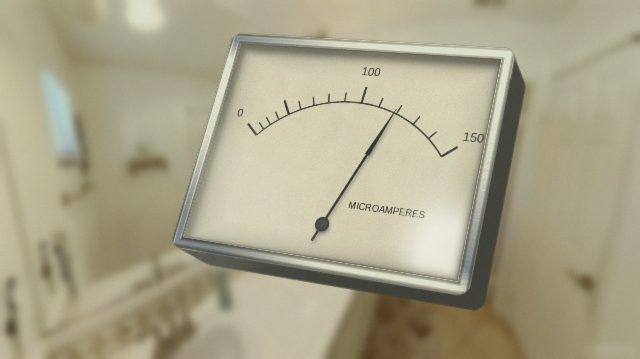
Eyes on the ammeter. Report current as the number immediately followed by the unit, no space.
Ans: 120µA
